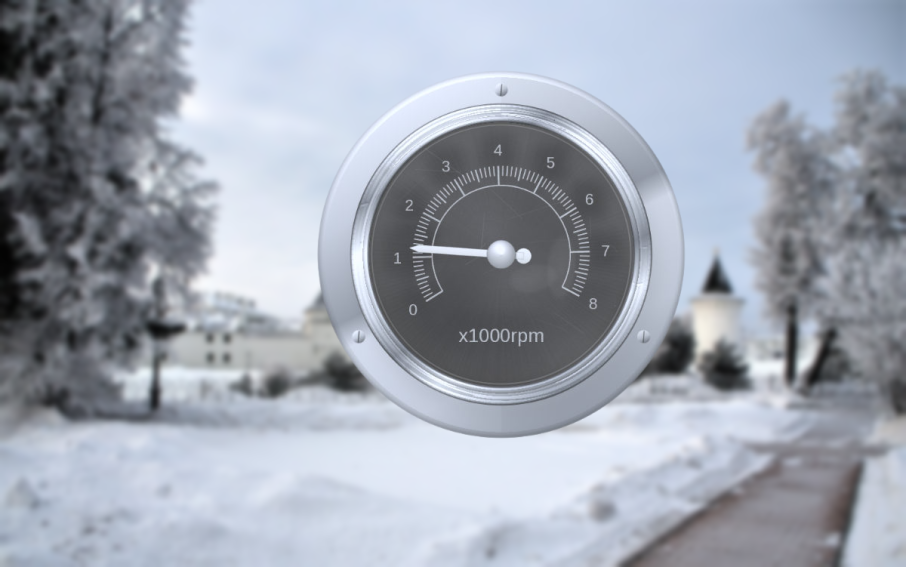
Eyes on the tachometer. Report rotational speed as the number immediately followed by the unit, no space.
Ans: 1200rpm
